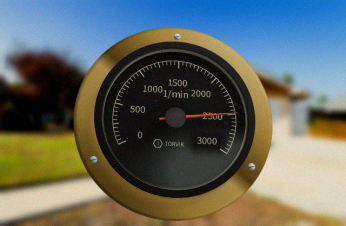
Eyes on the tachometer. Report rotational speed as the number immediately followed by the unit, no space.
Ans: 2500rpm
